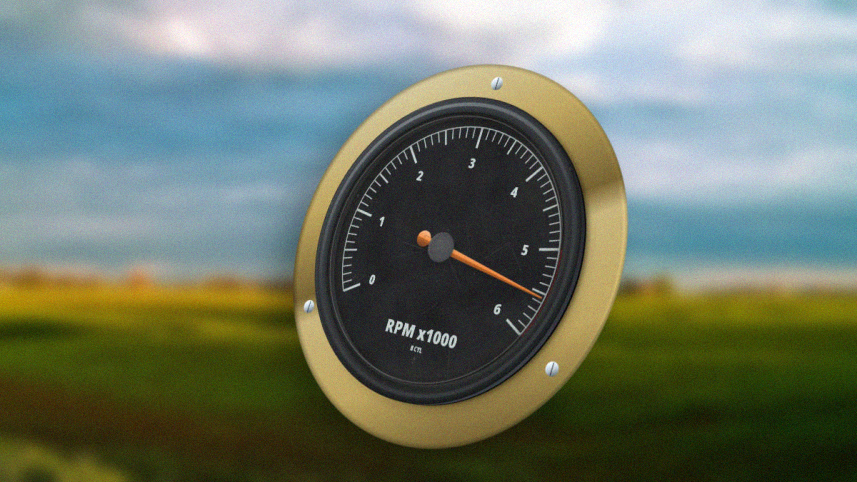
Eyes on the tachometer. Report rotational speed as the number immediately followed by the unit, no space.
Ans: 5550rpm
